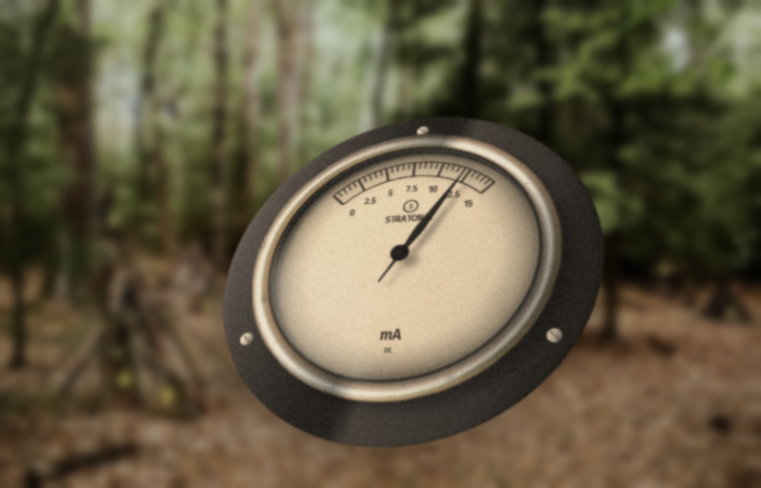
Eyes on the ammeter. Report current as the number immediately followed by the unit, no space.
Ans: 12.5mA
